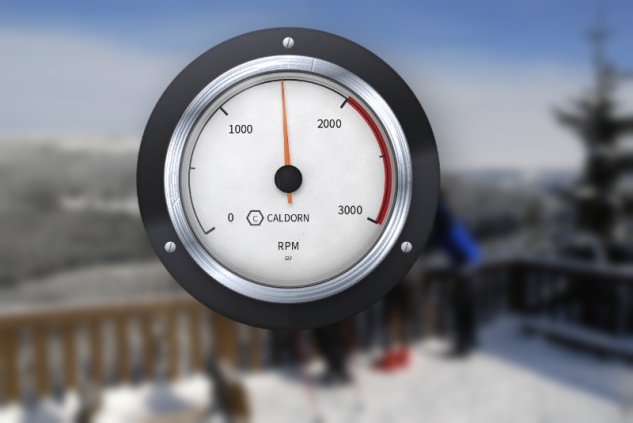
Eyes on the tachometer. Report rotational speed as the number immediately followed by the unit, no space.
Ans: 1500rpm
